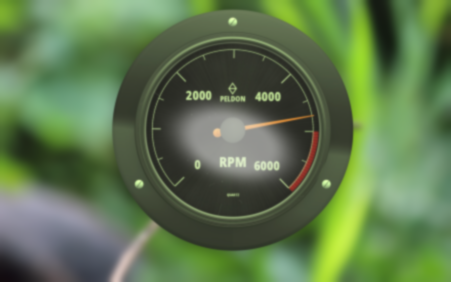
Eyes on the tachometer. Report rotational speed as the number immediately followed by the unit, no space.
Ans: 4750rpm
